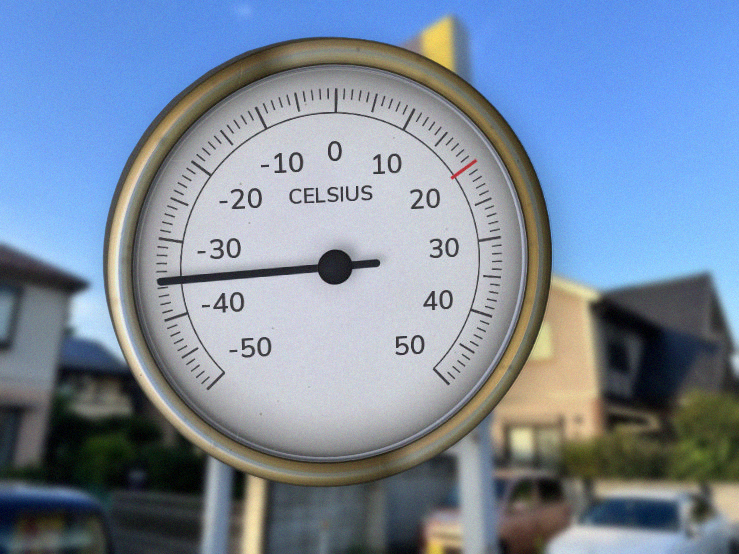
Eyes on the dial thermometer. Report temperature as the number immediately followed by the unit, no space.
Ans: -35°C
